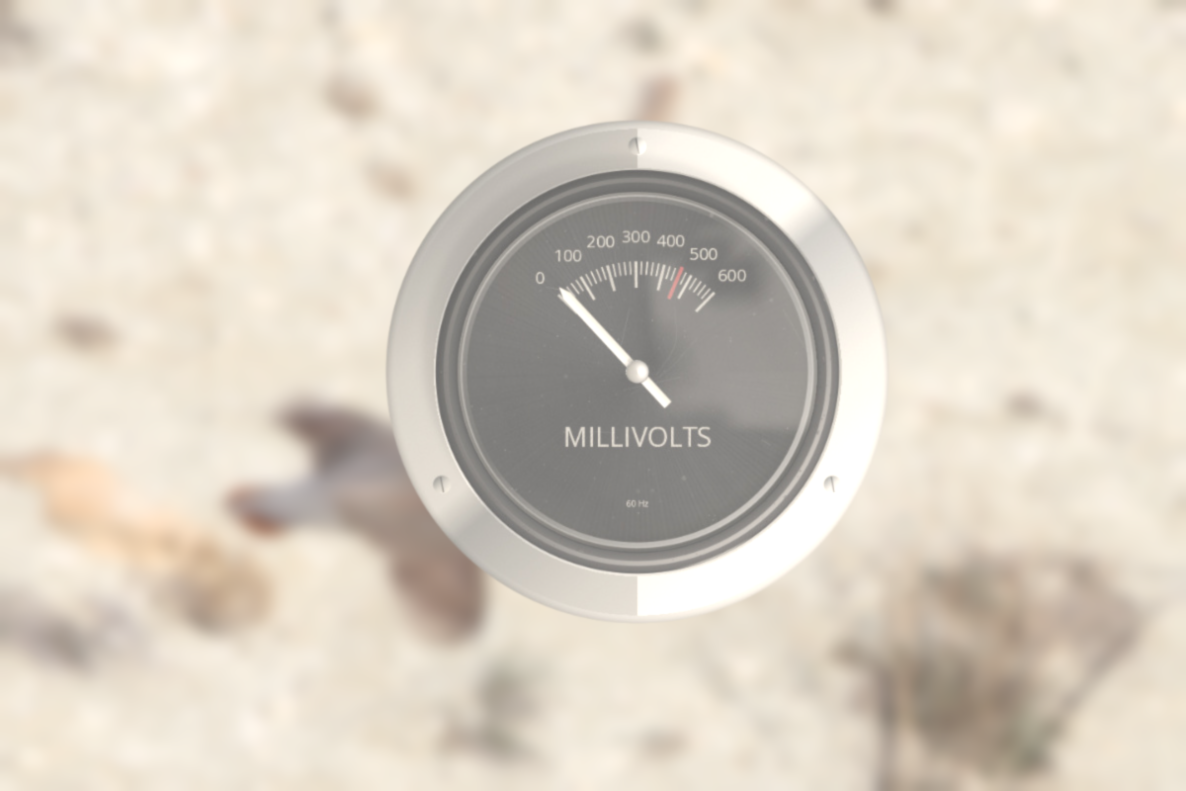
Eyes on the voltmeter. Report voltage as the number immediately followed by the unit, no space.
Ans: 20mV
